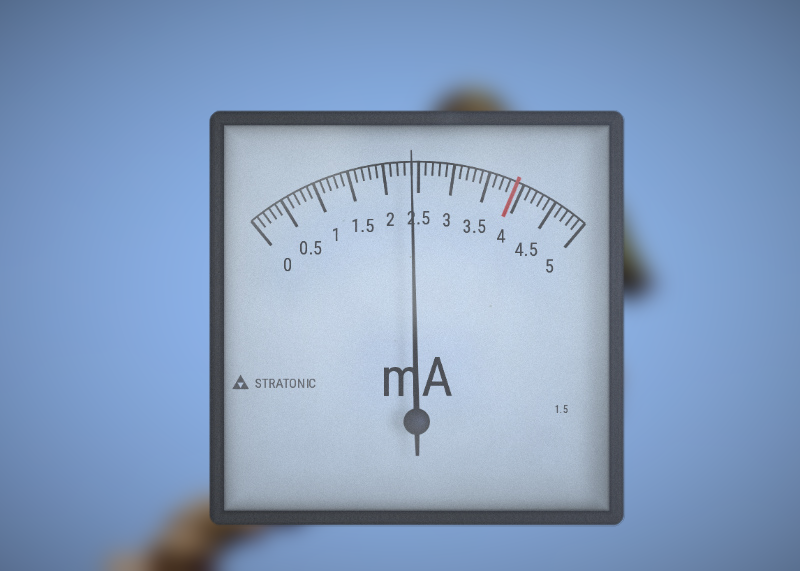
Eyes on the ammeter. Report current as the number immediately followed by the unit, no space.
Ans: 2.4mA
